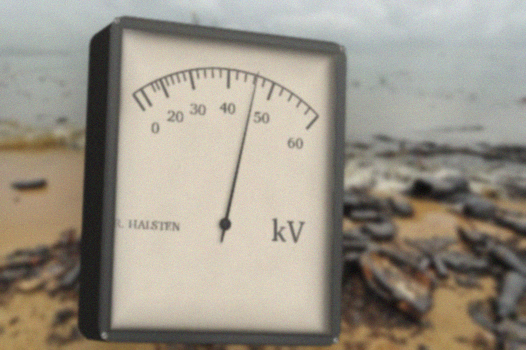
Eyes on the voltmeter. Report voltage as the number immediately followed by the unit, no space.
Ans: 46kV
